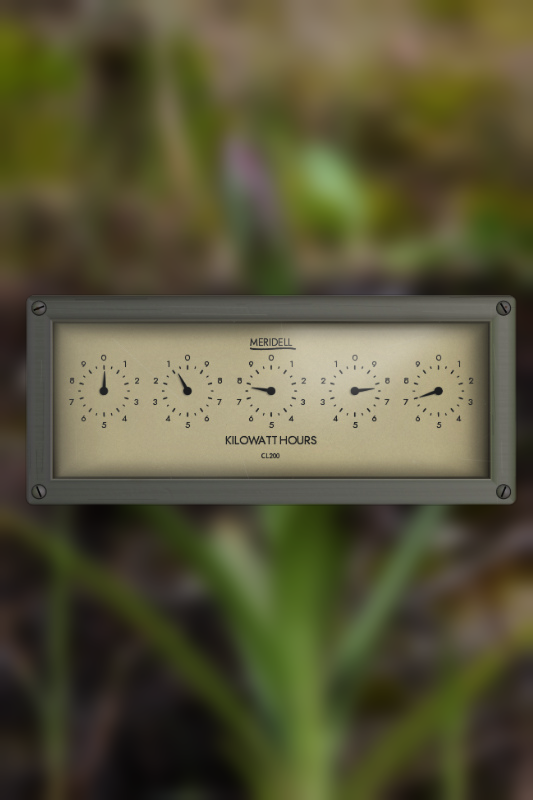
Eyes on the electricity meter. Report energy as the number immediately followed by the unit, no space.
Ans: 777kWh
